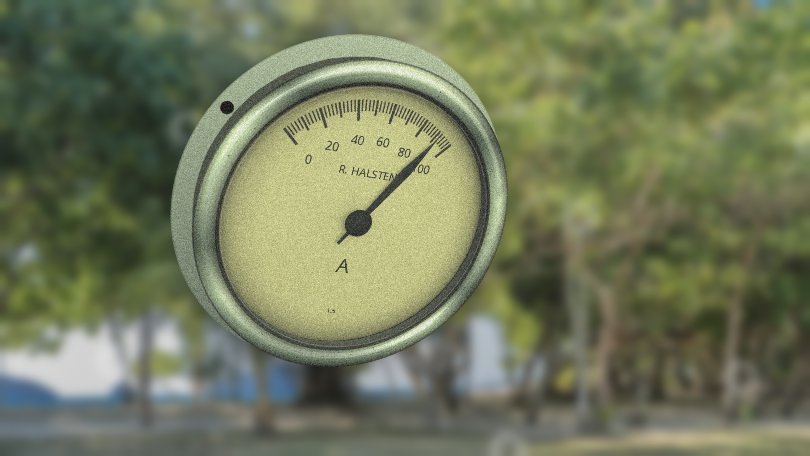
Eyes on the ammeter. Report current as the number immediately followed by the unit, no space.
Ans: 90A
